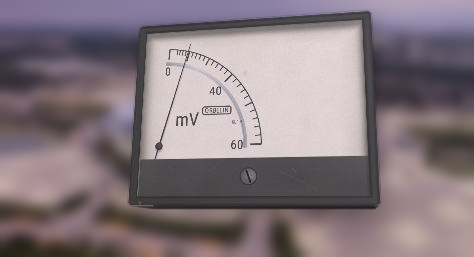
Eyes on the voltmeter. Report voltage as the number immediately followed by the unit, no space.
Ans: 20mV
